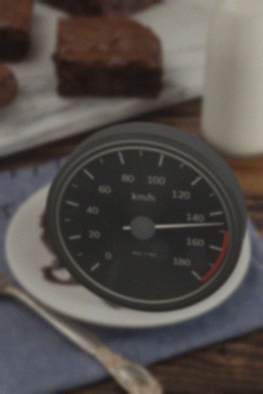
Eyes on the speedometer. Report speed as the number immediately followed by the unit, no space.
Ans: 145km/h
